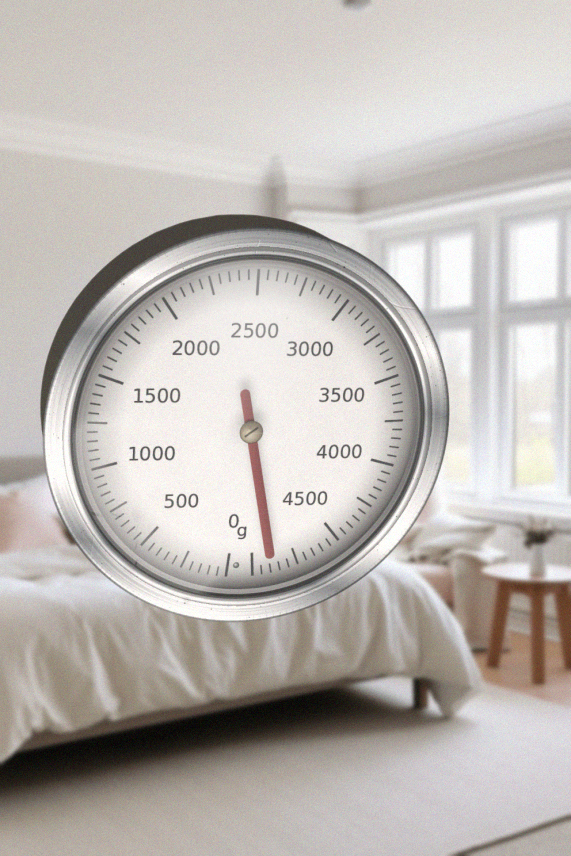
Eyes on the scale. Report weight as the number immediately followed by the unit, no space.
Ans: 4900g
